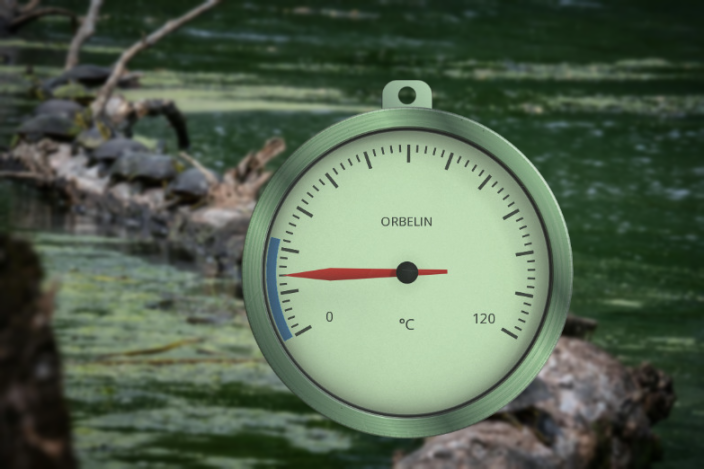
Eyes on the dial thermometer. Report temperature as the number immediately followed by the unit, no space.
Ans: 14°C
